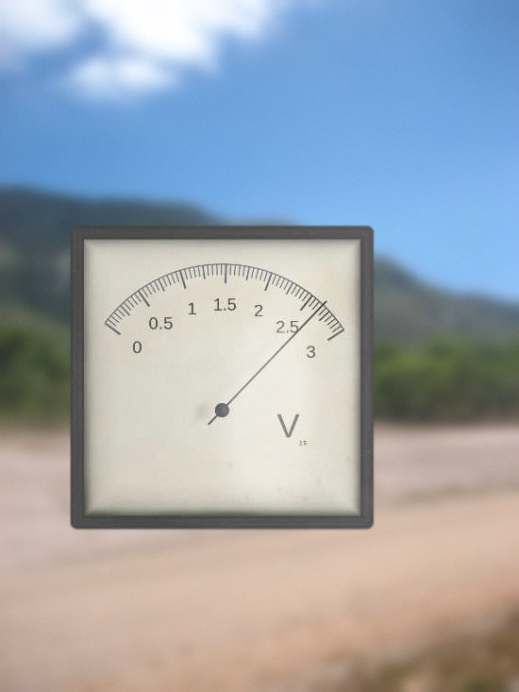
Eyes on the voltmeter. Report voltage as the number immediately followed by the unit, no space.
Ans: 2.65V
